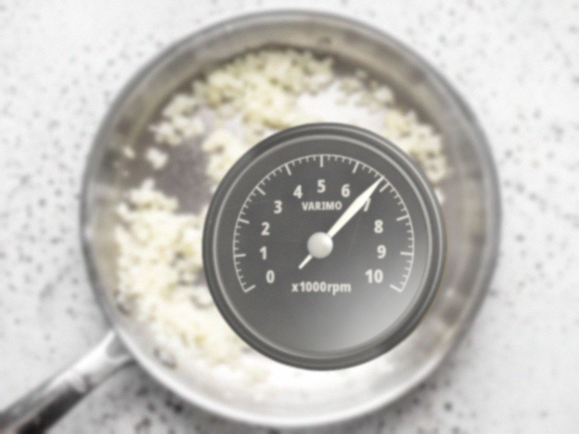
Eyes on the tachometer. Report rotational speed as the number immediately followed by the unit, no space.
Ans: 6800rpm
